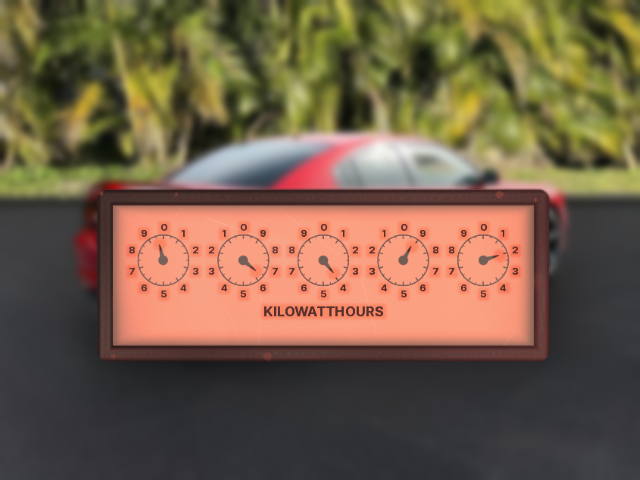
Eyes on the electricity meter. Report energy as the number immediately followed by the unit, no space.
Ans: 96392kWh
